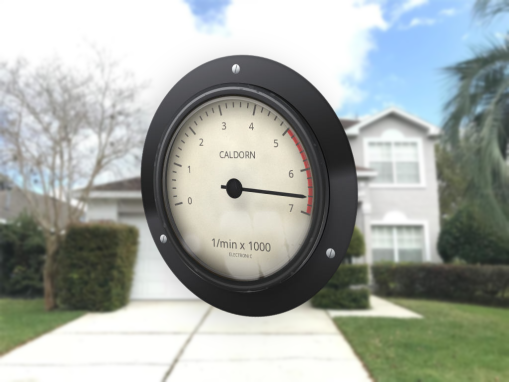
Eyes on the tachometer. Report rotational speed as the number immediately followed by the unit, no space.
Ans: 6600rpm
